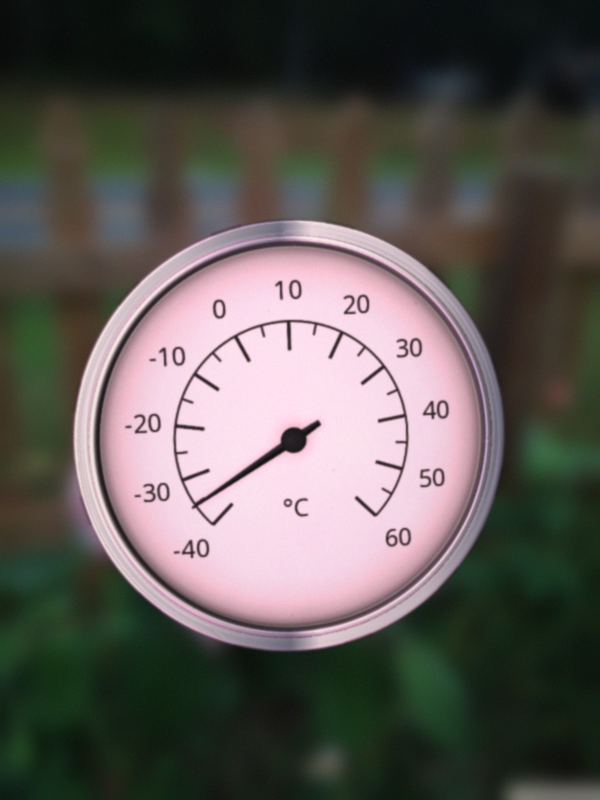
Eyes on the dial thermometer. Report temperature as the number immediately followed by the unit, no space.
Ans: -35°C
